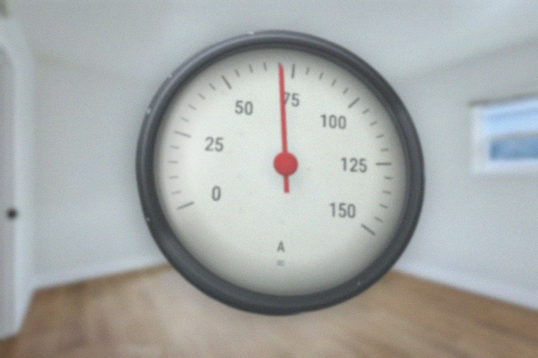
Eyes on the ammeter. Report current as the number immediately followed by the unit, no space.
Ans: 70A
